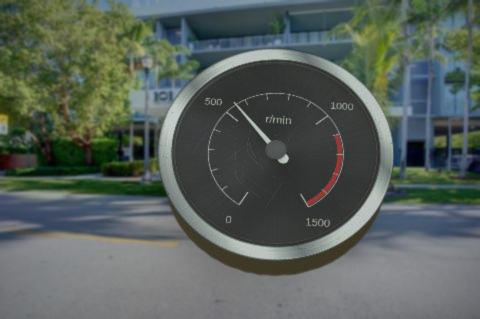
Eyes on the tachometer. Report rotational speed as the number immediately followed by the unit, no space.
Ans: 550rpm
